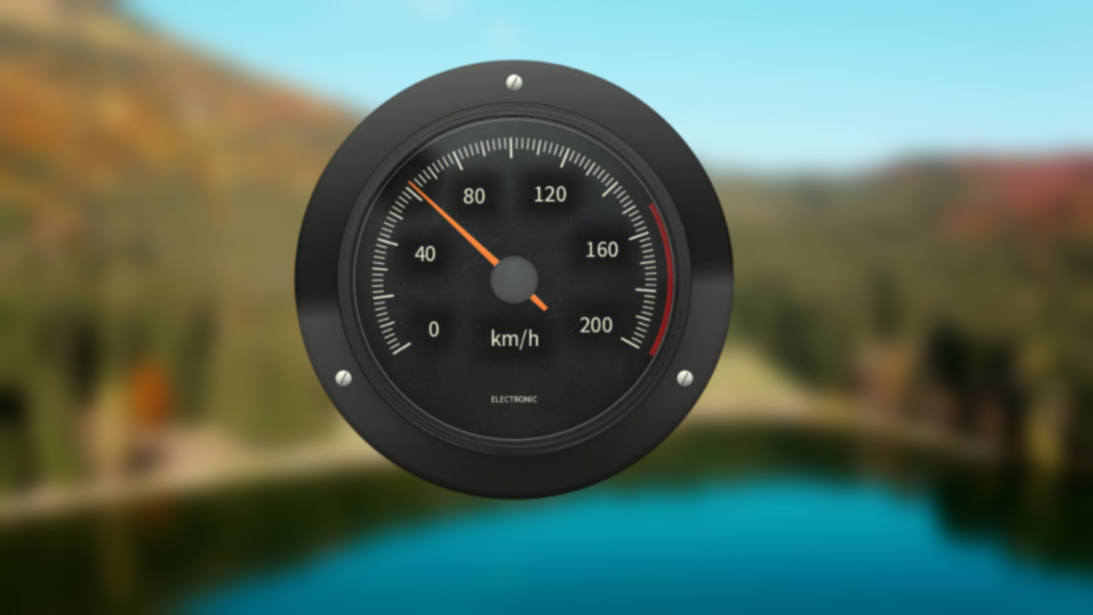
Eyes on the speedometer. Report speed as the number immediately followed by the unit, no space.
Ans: 62km/h
